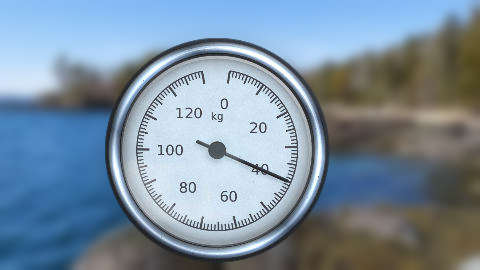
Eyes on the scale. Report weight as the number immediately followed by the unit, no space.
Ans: 40kg
